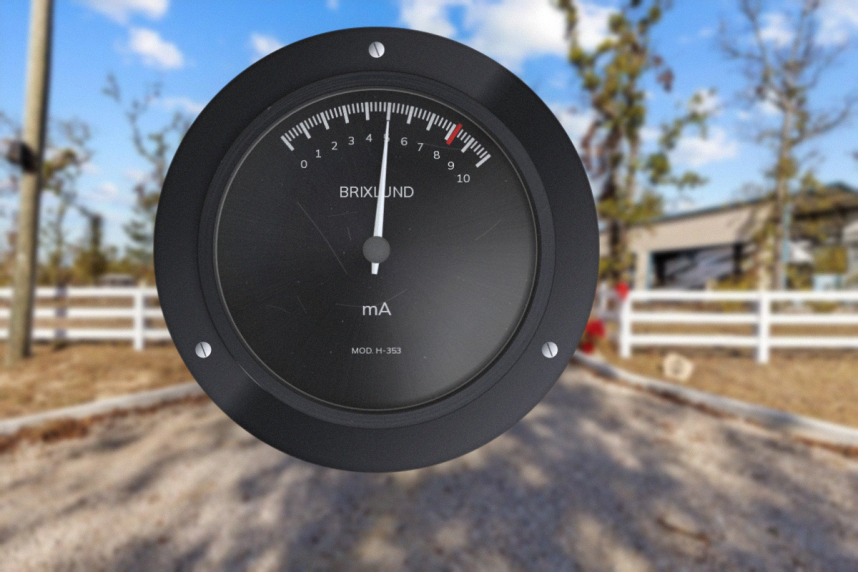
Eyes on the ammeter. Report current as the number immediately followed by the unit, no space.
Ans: 5mA
